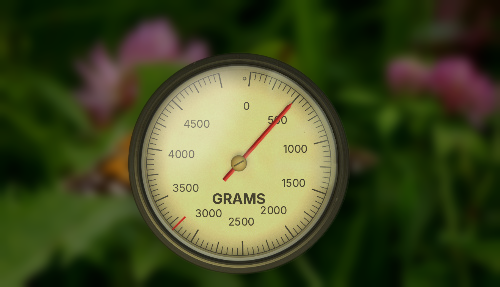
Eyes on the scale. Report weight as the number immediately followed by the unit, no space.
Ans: 500g
